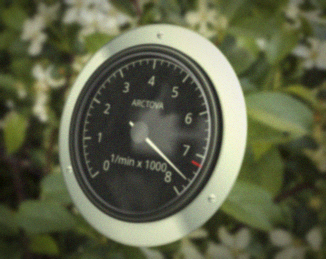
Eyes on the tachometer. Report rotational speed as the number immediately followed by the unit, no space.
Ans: 7600rpm
